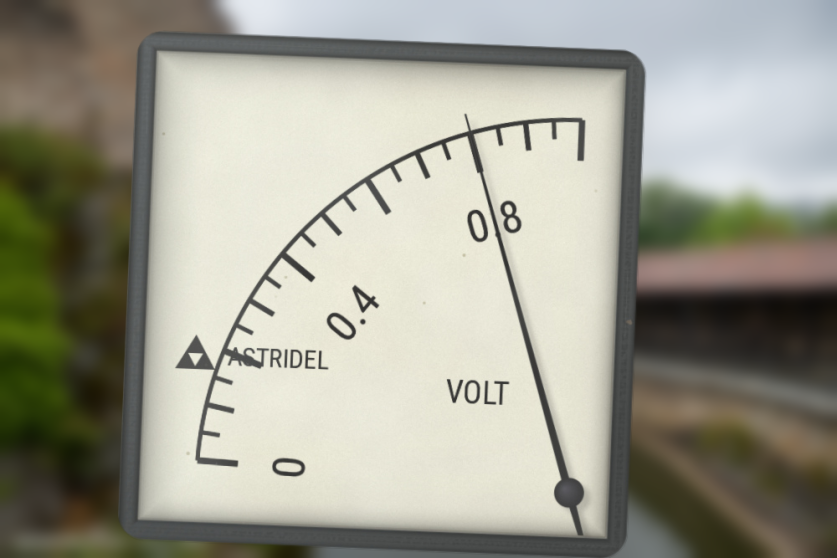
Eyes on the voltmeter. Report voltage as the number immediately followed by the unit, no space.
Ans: 0.8V
